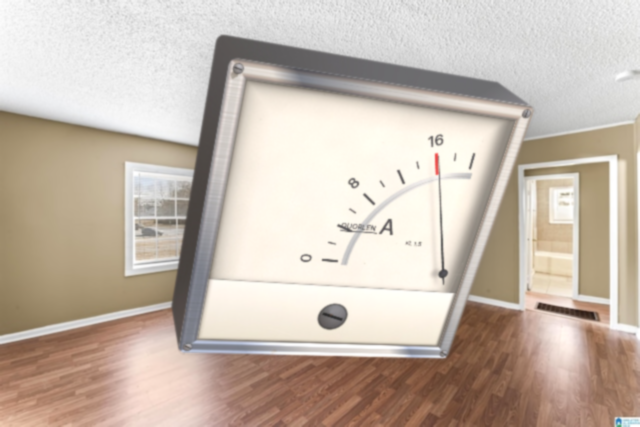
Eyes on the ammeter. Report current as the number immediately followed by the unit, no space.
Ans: 16A
